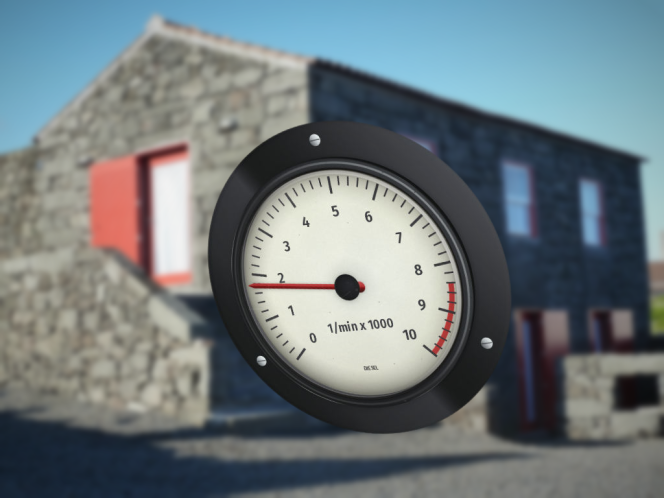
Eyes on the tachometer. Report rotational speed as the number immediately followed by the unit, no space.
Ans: 1800rpm
